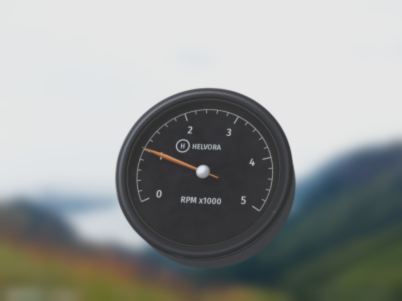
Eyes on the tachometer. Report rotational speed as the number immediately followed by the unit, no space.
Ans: 1000rpm
